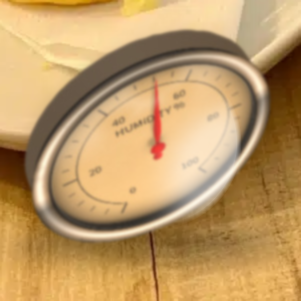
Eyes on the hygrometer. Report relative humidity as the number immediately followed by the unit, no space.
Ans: 52%
